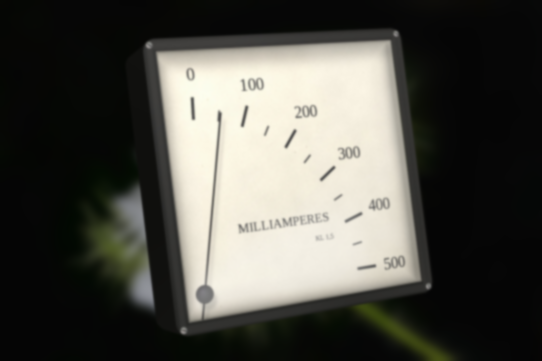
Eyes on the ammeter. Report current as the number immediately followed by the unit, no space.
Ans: 50mA
